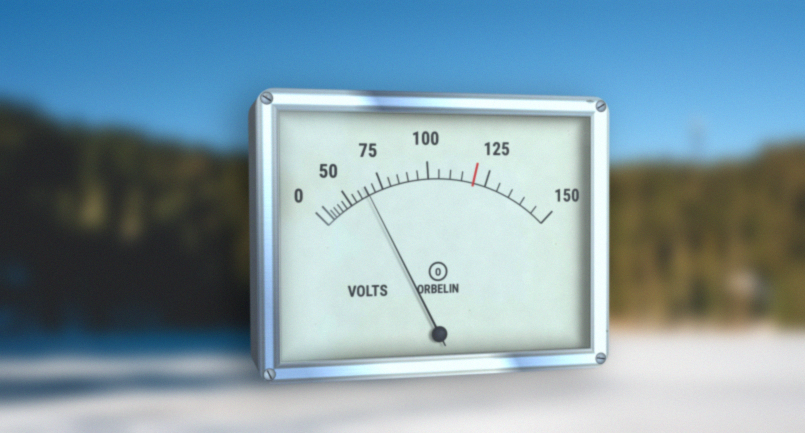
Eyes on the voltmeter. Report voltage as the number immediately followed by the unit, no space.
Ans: 65V
